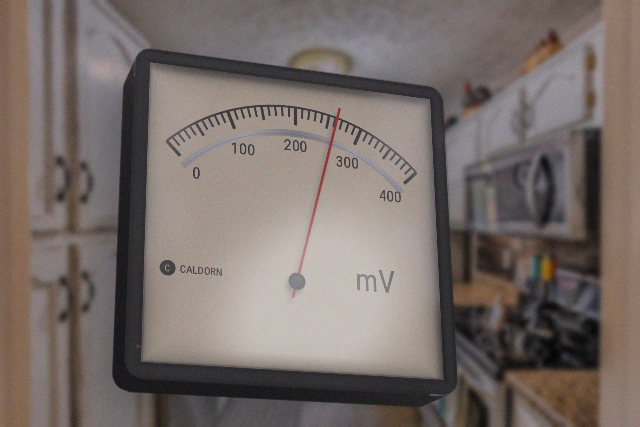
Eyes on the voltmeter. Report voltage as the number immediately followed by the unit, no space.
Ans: 260mV
